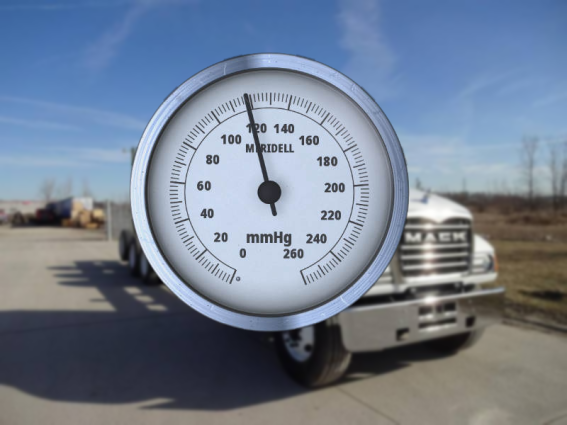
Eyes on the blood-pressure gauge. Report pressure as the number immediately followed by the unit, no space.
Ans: 118mmHg
